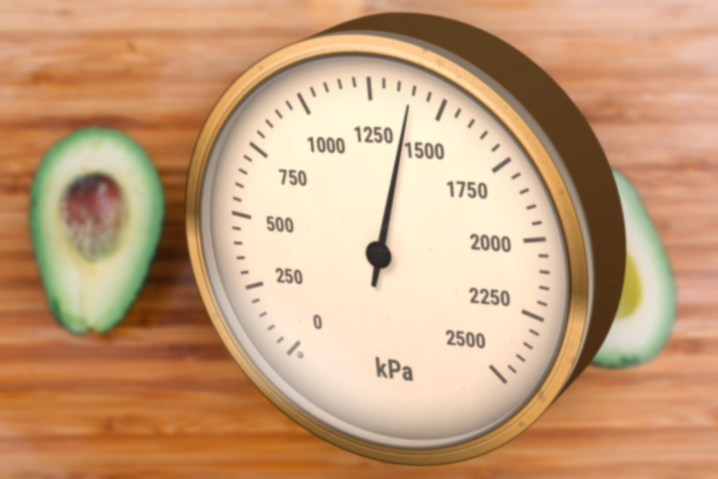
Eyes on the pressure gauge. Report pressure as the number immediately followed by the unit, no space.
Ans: 1400kPa
